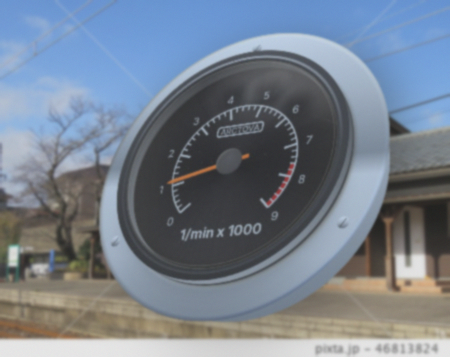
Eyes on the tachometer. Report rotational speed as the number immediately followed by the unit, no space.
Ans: 1000rpm
